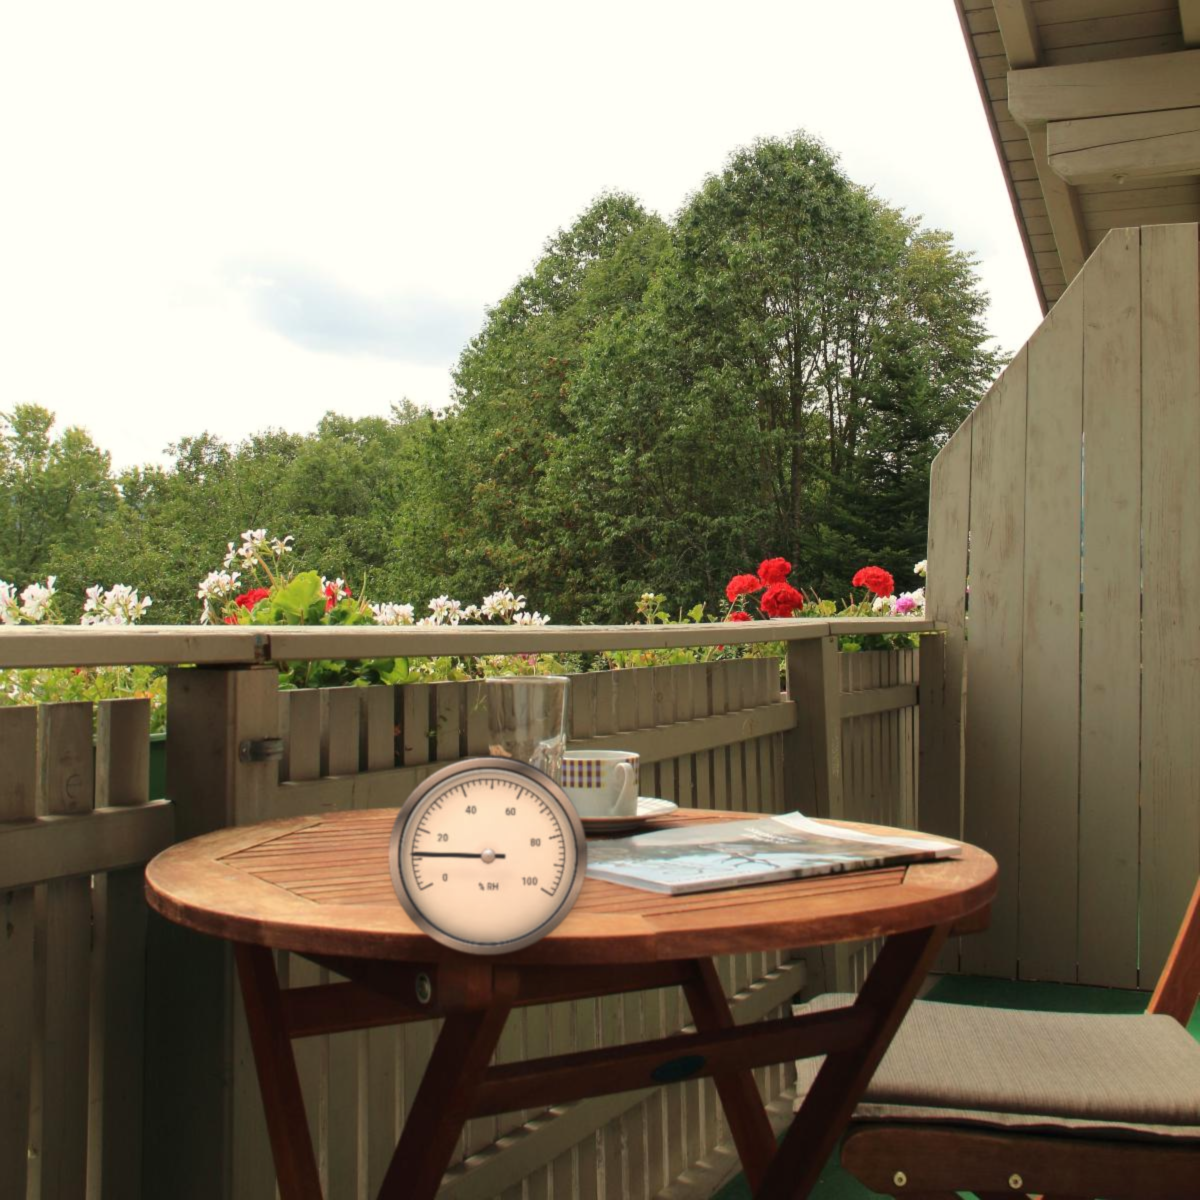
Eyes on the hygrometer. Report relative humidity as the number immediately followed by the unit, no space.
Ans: 12%
